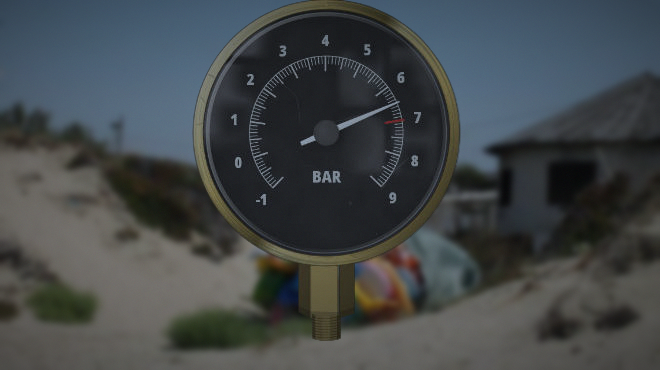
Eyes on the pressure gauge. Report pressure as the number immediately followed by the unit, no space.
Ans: 6.5bar
